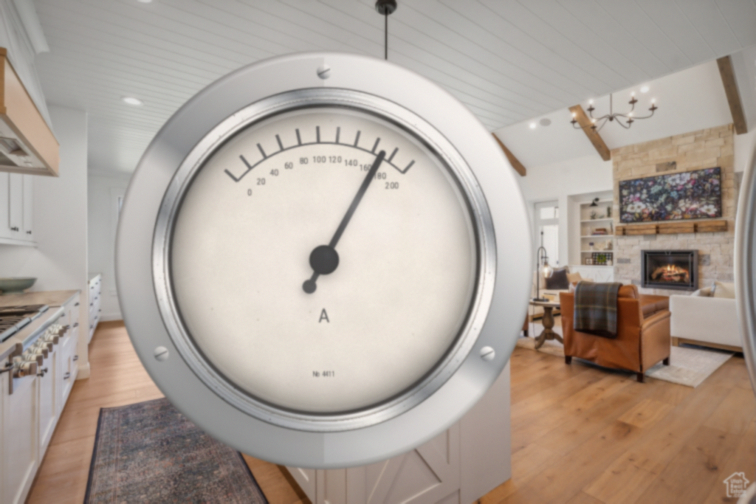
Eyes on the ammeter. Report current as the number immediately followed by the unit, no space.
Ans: 170A
